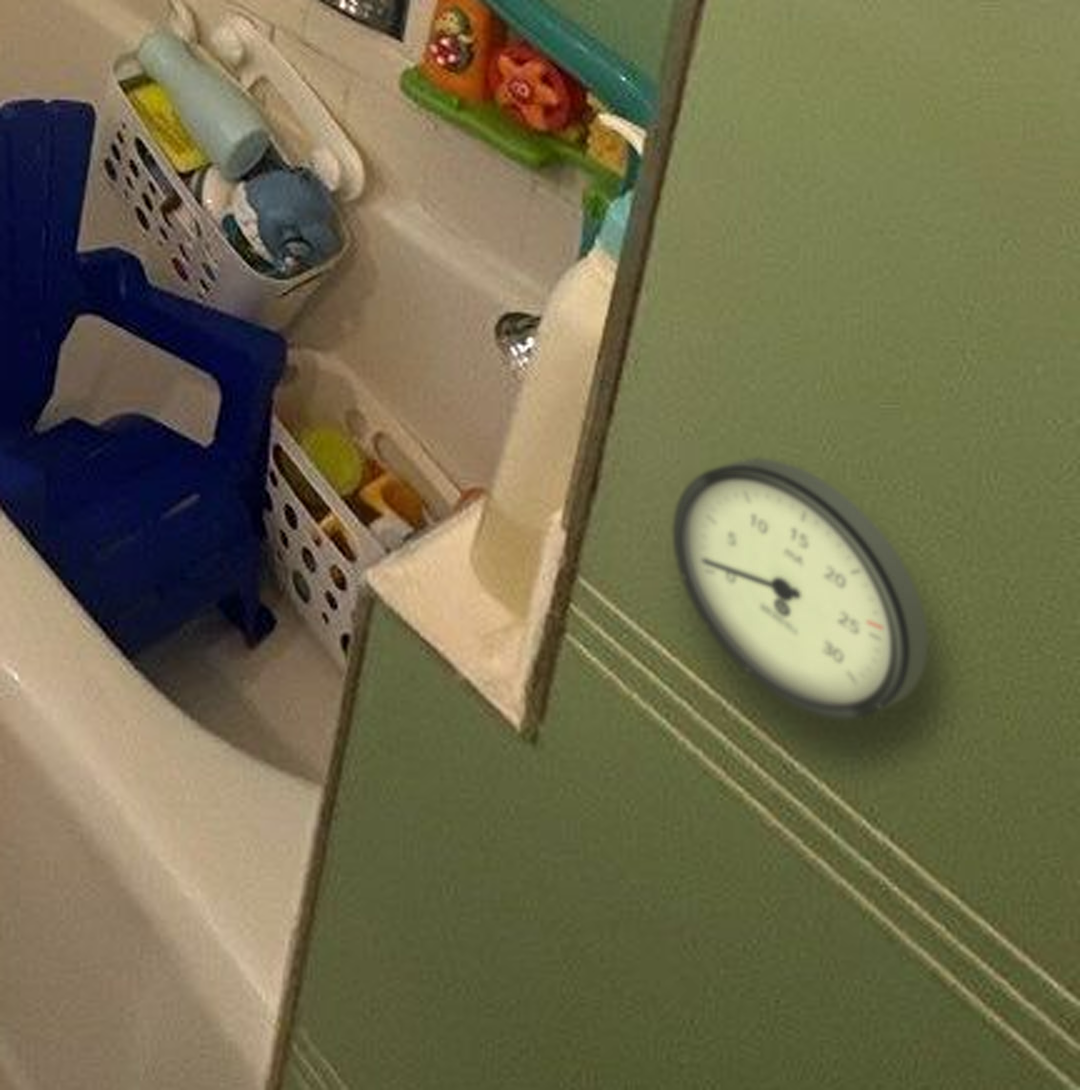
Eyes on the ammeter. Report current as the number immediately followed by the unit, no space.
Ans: 1mA
